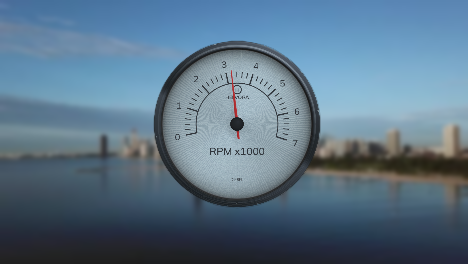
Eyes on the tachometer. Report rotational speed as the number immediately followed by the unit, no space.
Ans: 3200rpm
